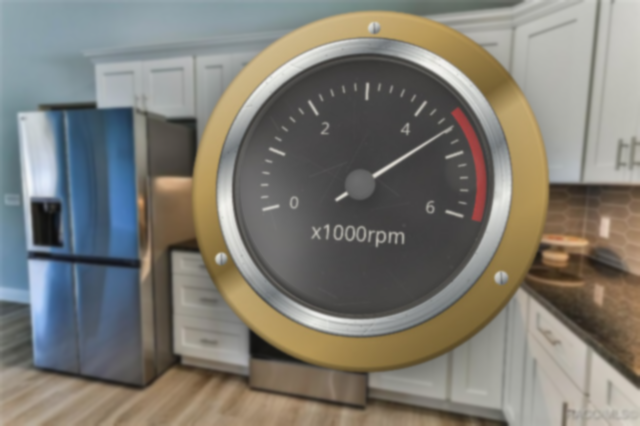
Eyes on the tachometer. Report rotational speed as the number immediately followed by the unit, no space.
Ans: 4600rpm
